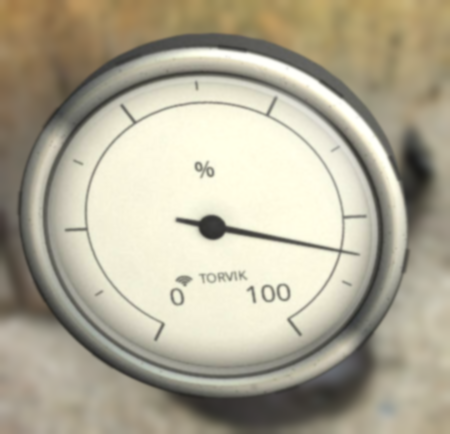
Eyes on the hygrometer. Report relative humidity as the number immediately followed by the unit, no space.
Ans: 85%
